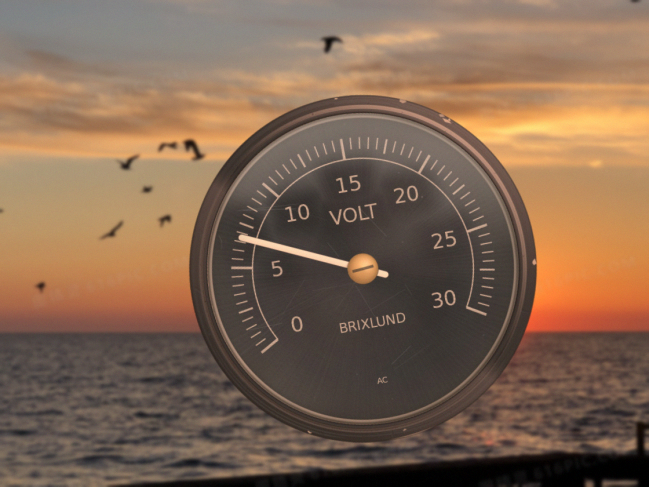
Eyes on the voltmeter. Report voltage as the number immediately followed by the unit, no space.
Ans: 6.75V
